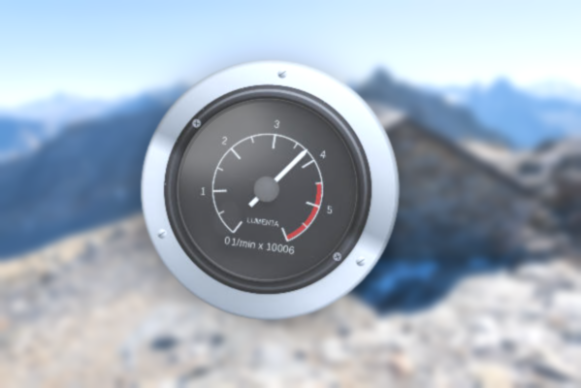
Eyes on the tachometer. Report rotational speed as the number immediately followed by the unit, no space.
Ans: 3750rpm
